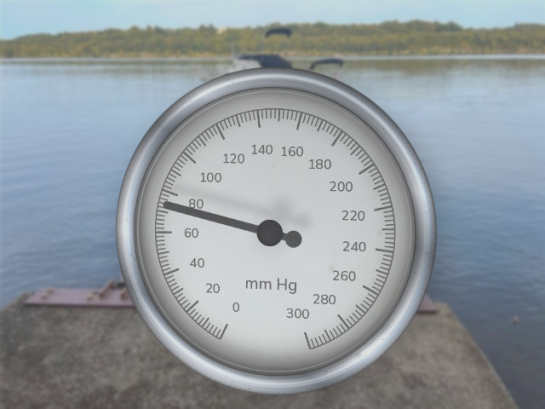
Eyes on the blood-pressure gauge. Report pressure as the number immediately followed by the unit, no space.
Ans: 74mmHg
